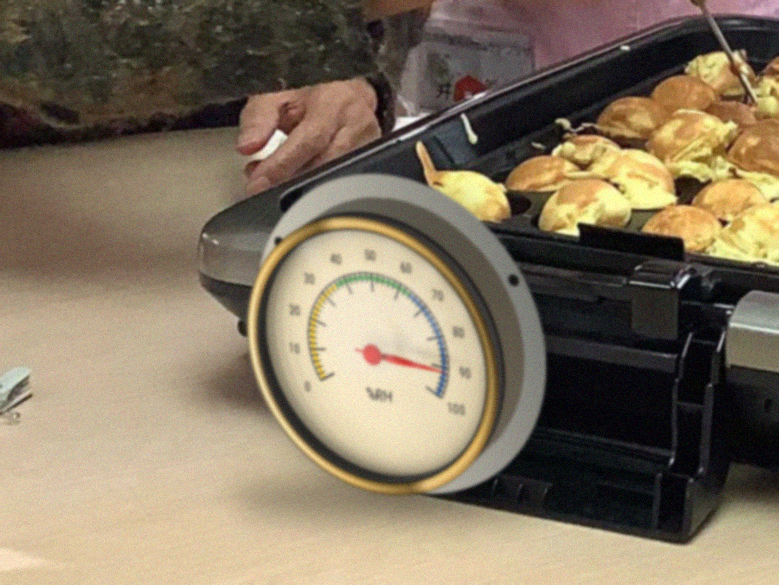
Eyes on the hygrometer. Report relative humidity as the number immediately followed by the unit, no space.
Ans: 90%
